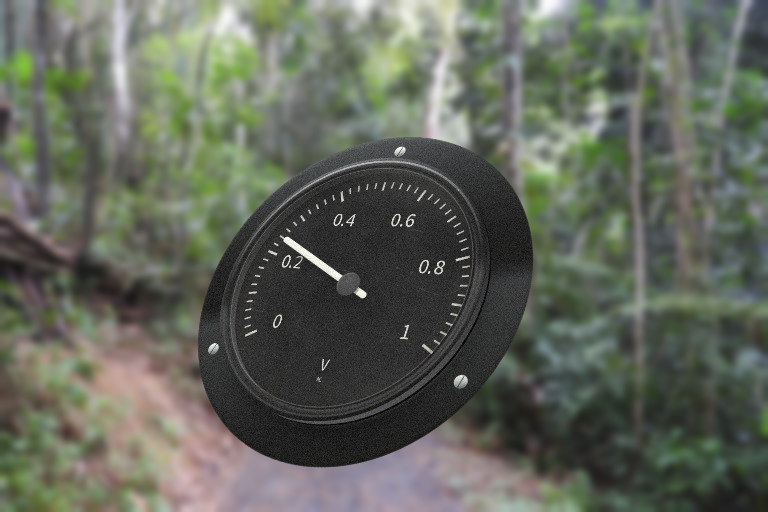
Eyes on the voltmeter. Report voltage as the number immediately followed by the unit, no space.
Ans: 0.24V
